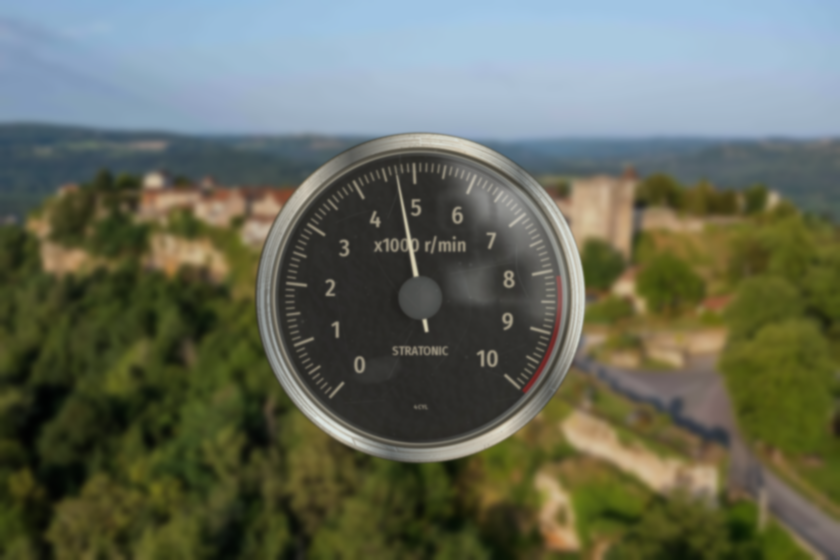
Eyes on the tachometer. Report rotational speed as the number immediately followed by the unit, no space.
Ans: 4700rpm
